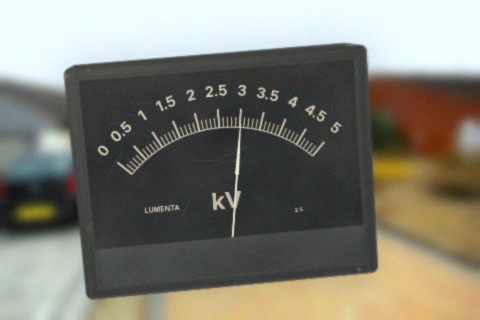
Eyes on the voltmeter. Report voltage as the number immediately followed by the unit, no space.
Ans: 3kV
